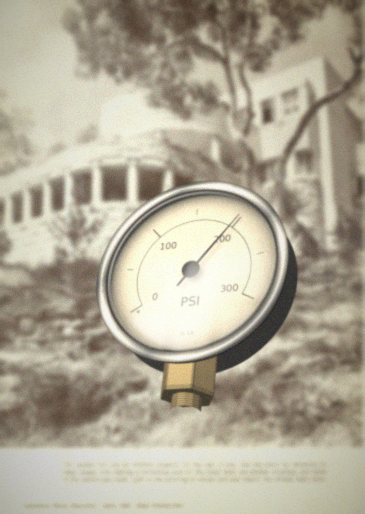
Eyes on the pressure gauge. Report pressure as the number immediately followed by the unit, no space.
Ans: 200psi
